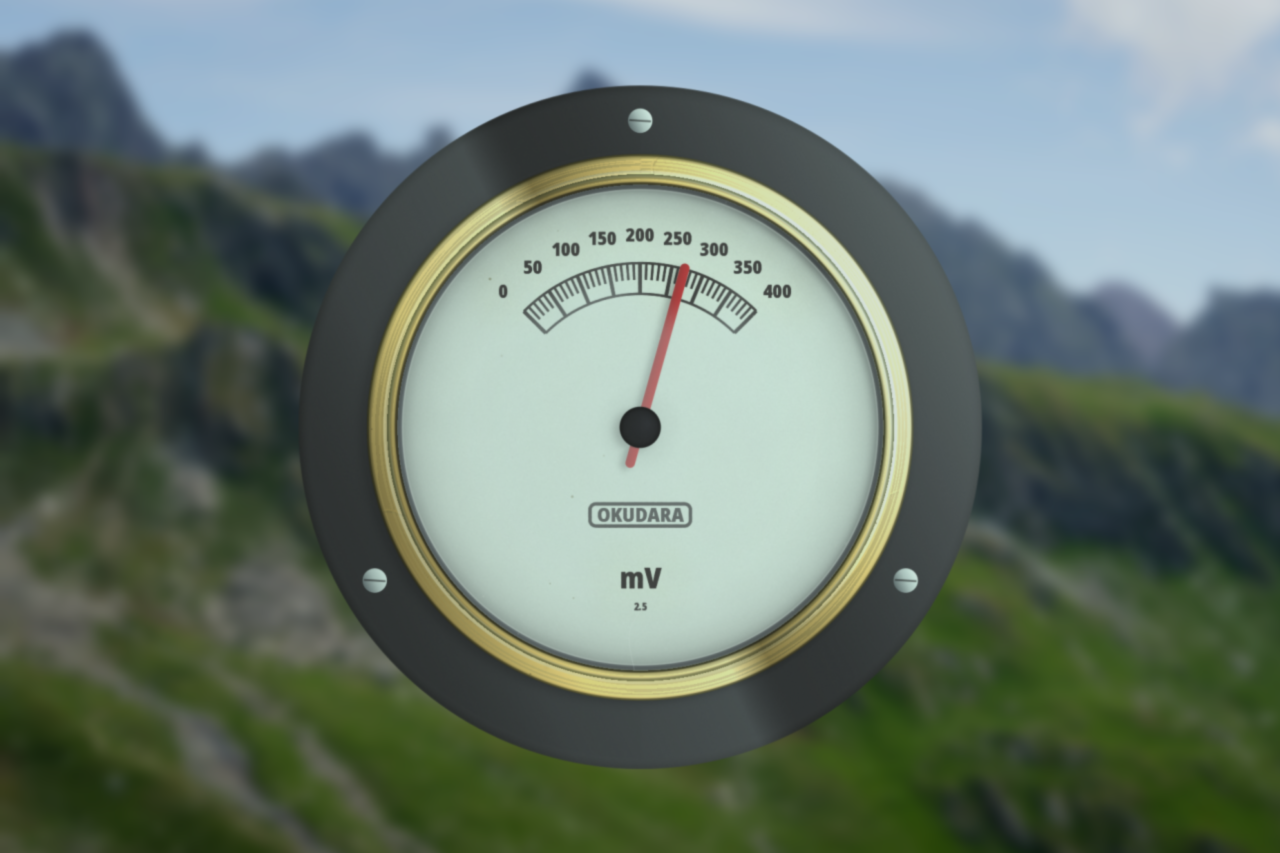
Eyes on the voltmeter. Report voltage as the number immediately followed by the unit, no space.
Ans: 270mV
